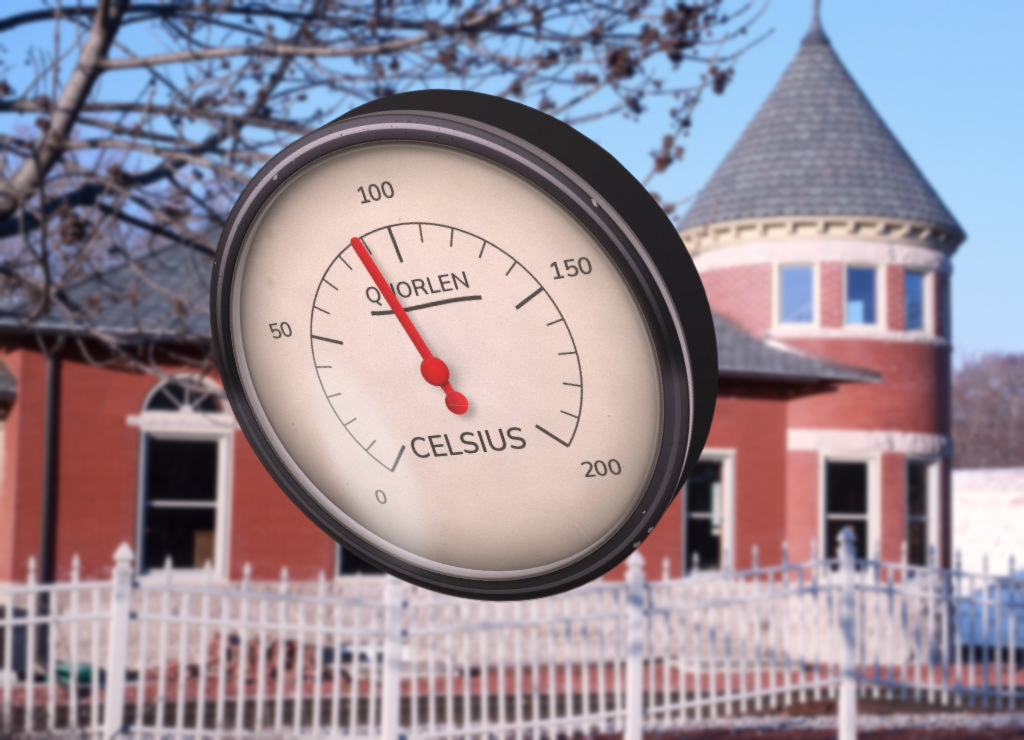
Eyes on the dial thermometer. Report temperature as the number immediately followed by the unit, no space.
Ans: 90°C
